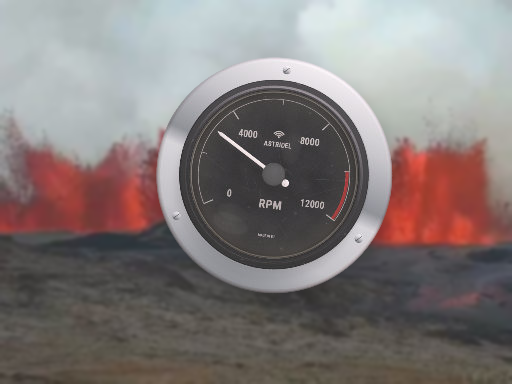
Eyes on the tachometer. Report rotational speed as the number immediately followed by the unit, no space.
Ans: 3000rpm
